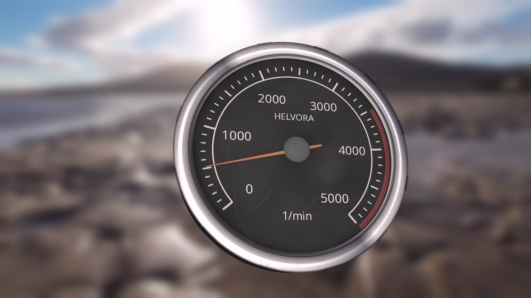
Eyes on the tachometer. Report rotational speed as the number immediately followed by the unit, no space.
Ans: 500rpm
